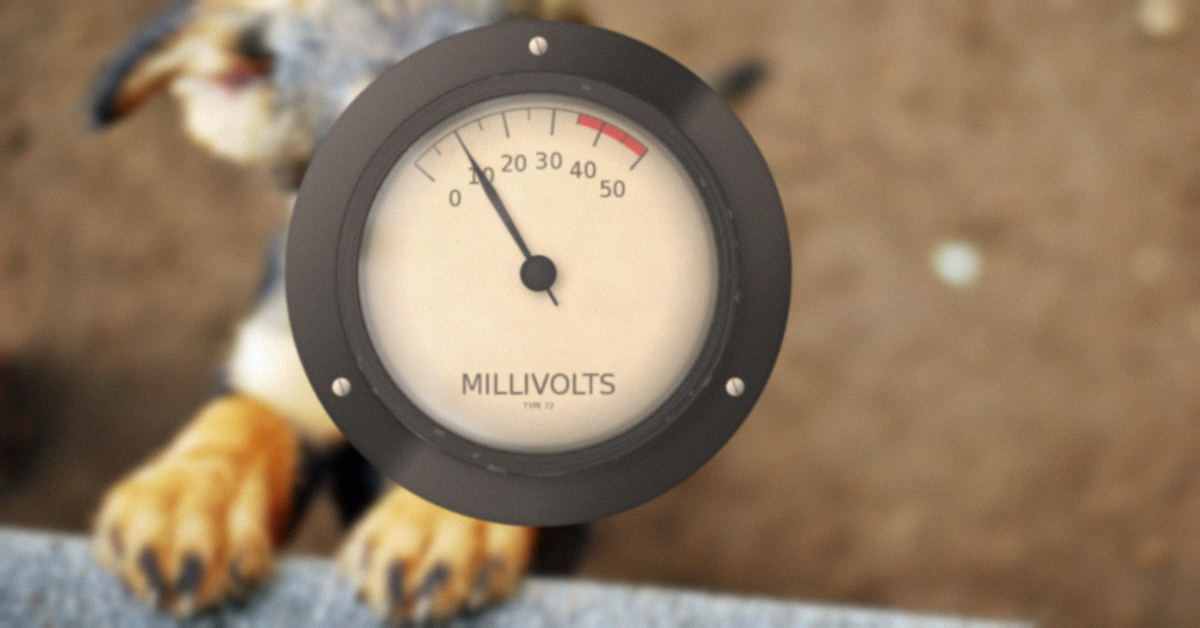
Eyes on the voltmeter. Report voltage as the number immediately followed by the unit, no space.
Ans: 10mV
